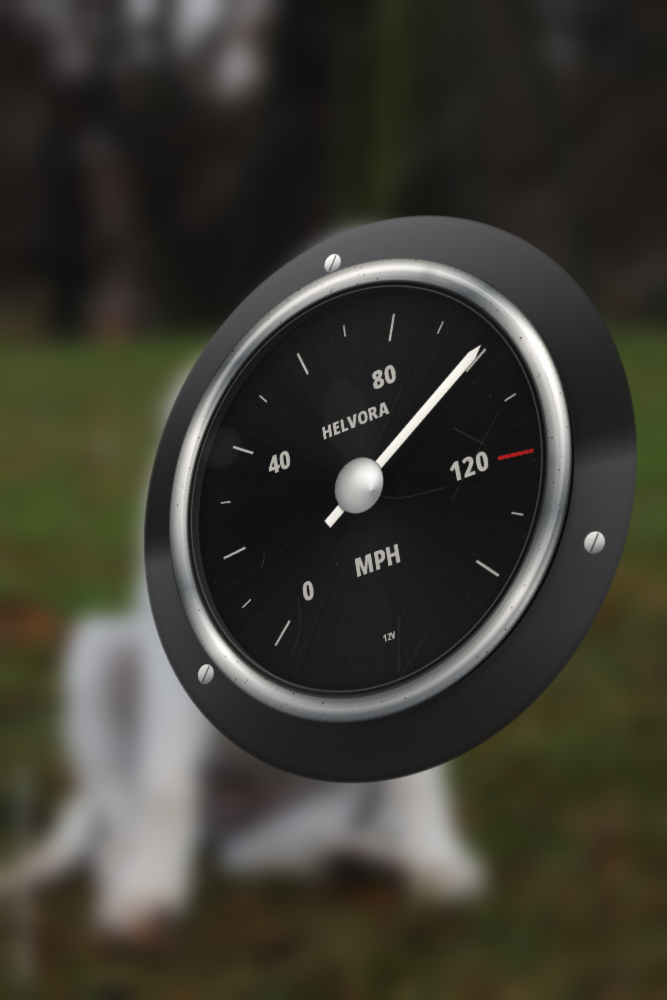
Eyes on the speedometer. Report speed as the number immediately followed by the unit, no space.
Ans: 100mph
